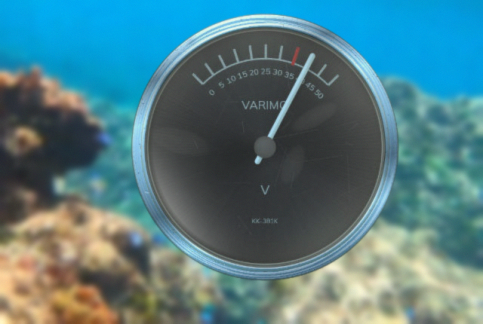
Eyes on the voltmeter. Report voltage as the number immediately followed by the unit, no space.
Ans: 40V
